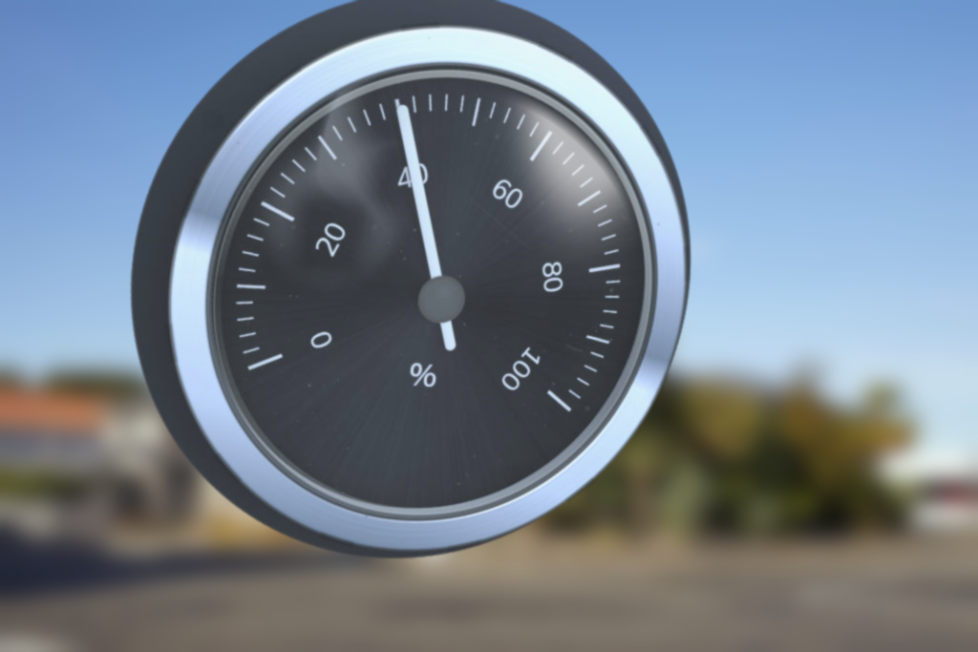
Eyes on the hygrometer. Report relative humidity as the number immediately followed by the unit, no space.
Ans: 40%
